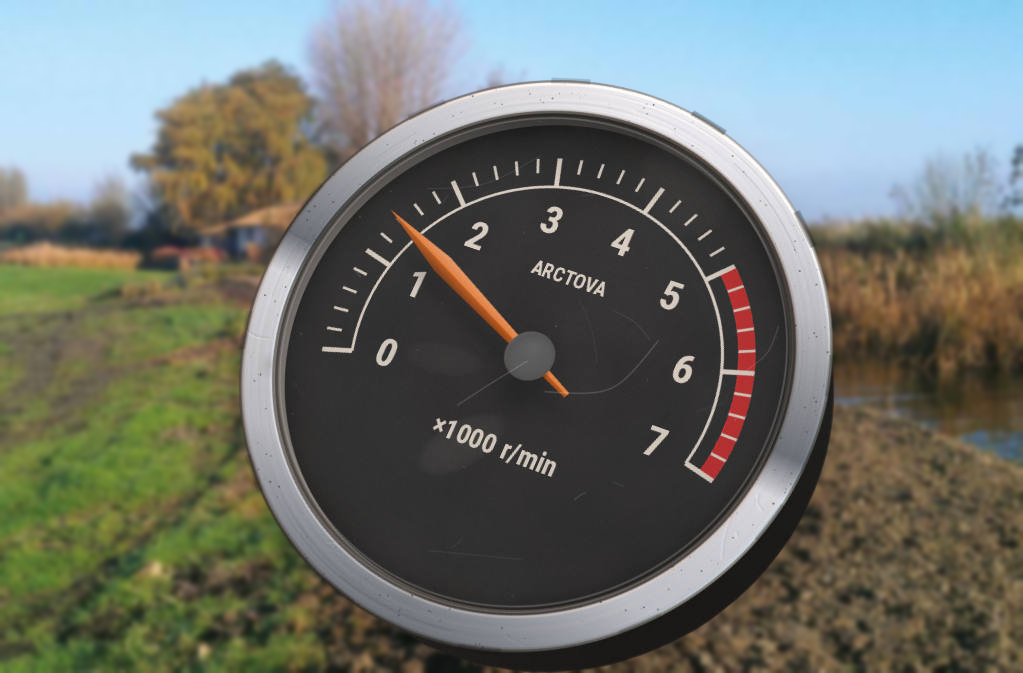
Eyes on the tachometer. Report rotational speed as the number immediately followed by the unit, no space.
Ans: 1400rpm
